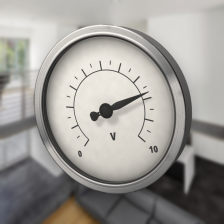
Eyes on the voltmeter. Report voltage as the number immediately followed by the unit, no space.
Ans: 7.75V
